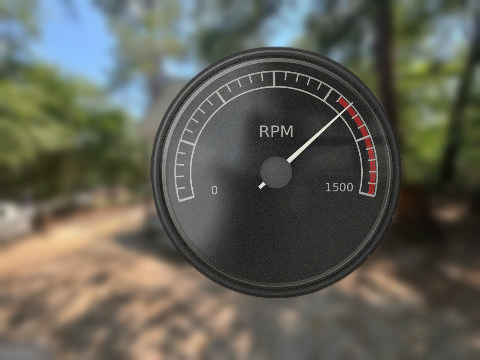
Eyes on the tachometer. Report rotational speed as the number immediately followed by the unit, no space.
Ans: 1100rpm
